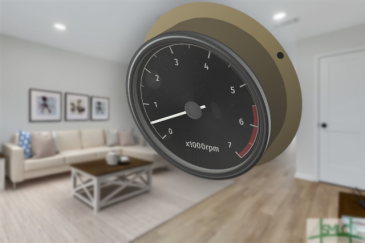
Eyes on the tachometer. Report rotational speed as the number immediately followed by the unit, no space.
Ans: 500rpm
